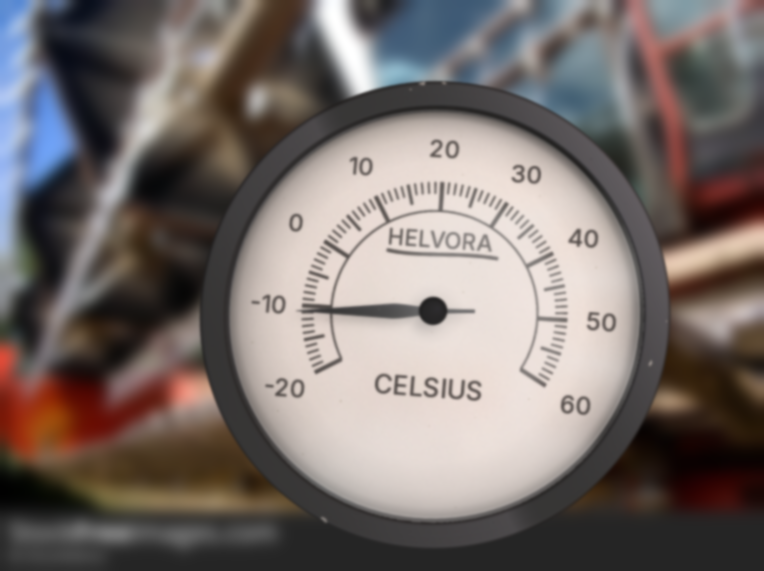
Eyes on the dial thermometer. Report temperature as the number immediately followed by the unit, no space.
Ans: -11°C
